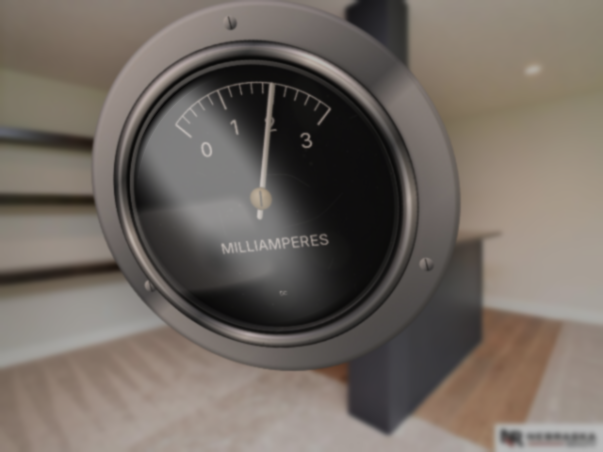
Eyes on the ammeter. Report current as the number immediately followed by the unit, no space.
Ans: 2mA
